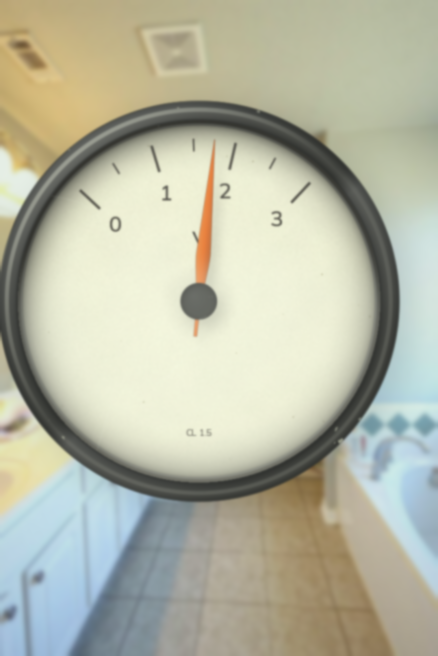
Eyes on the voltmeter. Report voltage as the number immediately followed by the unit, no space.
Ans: 1.75V
